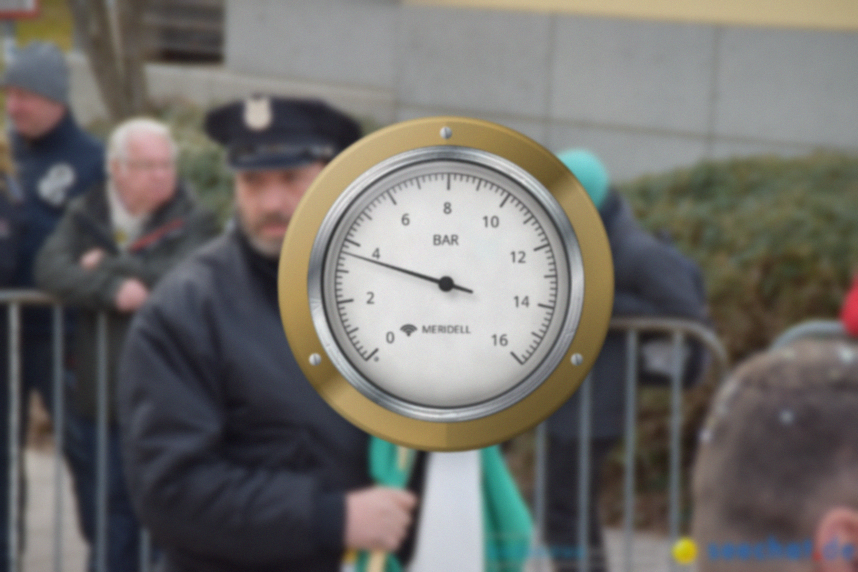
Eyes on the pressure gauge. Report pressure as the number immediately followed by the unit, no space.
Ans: 3.6bar
